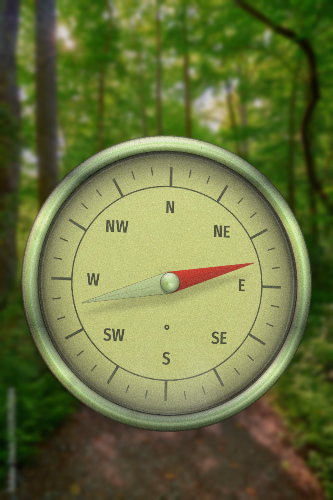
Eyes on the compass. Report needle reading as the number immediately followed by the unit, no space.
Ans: 75°
